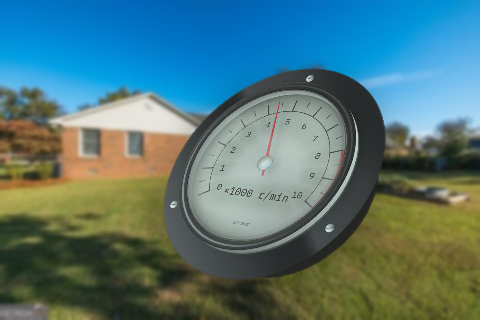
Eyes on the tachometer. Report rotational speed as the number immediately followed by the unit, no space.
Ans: 4500rpm
